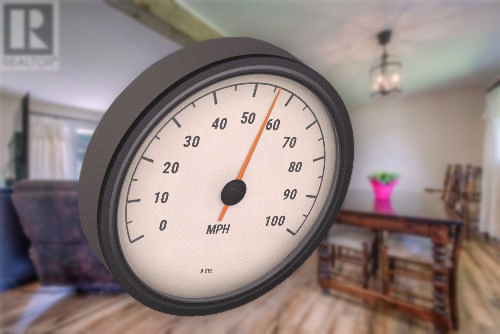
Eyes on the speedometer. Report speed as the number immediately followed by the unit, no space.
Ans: 55mph
